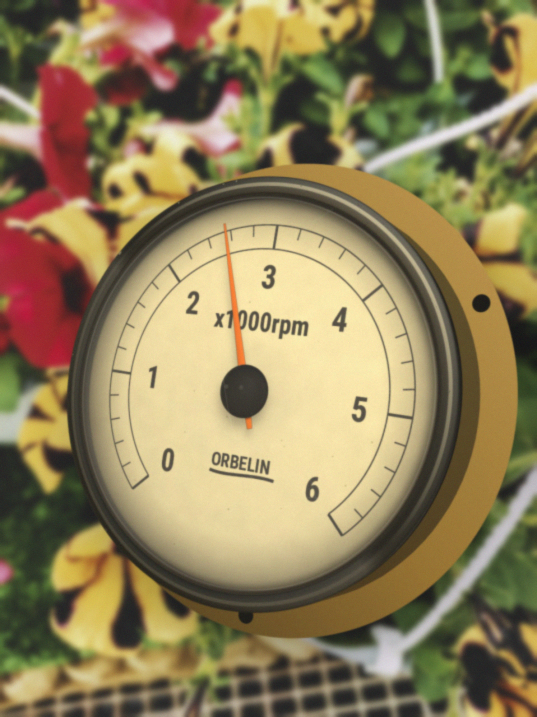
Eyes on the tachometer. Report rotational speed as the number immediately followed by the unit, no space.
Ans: 2600rpm
